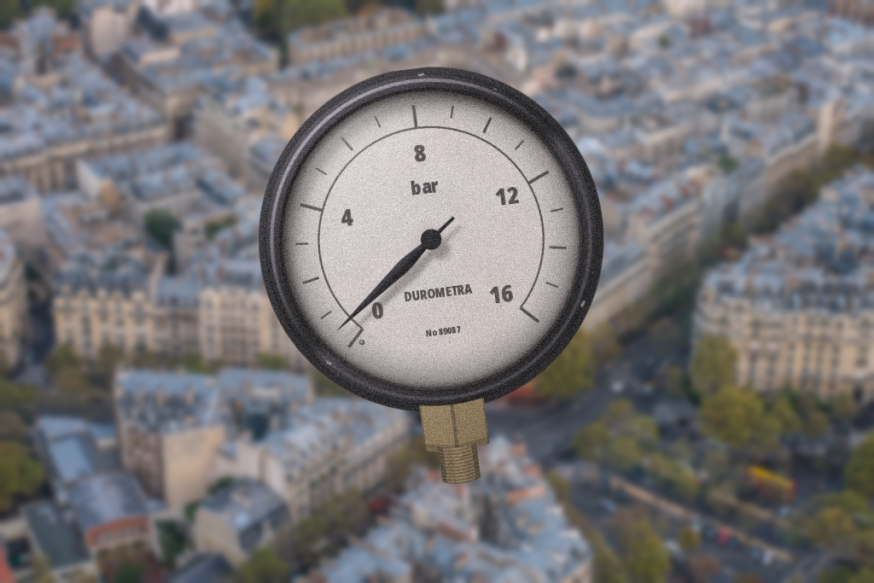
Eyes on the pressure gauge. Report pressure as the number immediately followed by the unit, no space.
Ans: 0.5bar
